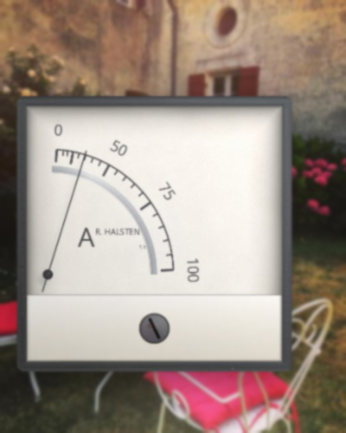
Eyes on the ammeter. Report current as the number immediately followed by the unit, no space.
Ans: 35A
